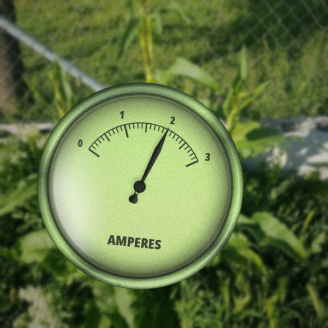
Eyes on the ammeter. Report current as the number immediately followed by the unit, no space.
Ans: 2A
